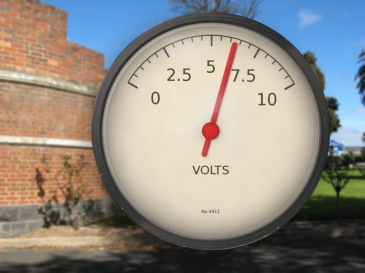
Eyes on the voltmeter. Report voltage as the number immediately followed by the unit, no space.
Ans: 6.25V
